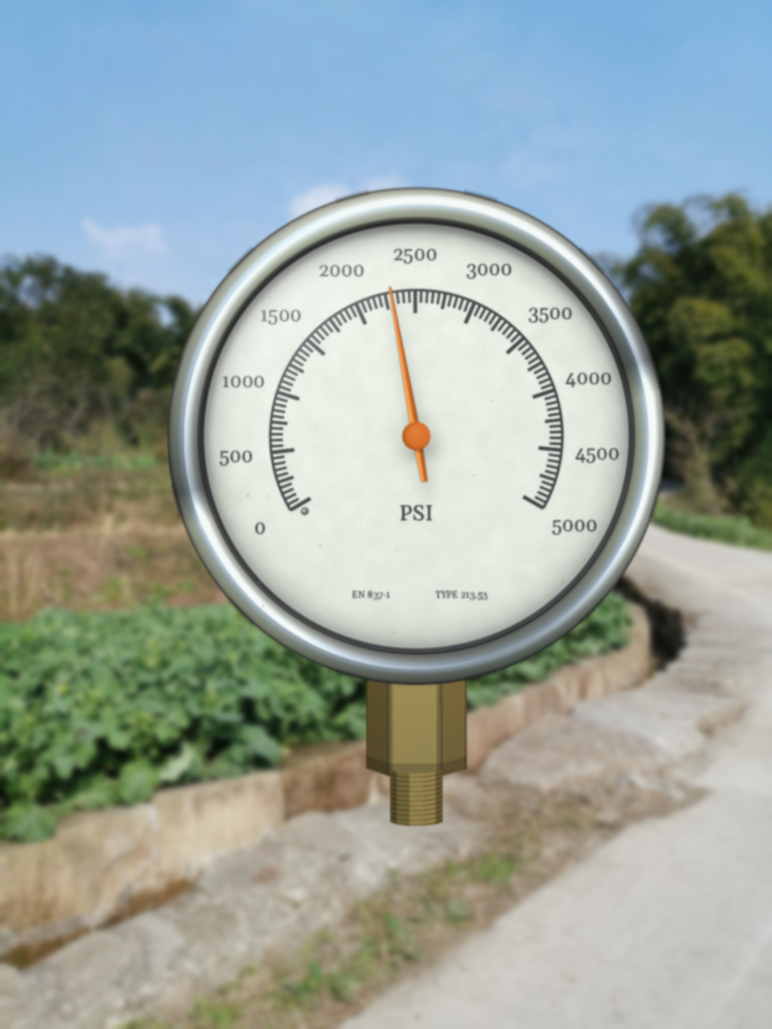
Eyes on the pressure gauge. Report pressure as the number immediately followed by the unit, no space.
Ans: 2300psi
